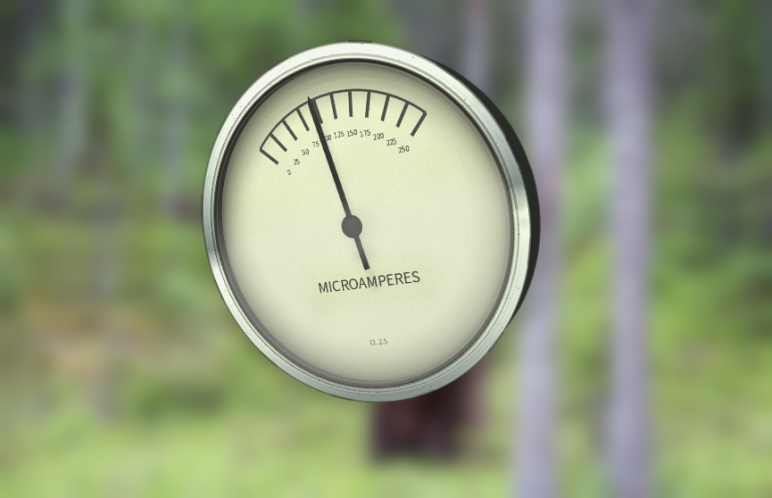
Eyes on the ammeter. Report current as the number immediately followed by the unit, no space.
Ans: 100µA
